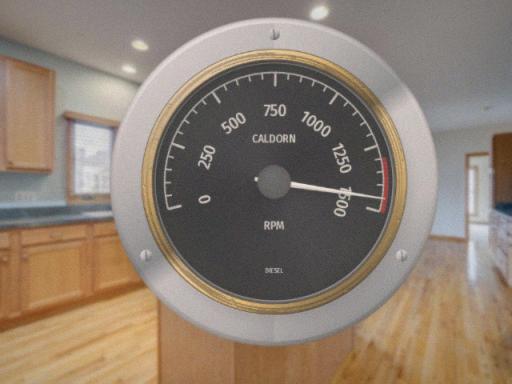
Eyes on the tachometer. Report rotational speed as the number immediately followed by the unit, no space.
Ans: 1450rpm
